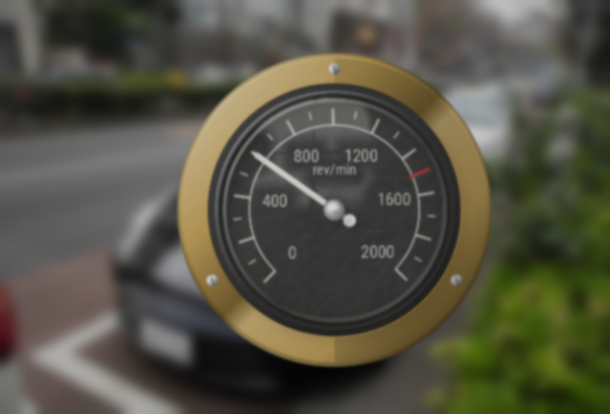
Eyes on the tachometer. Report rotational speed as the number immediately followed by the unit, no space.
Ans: 600rpm
